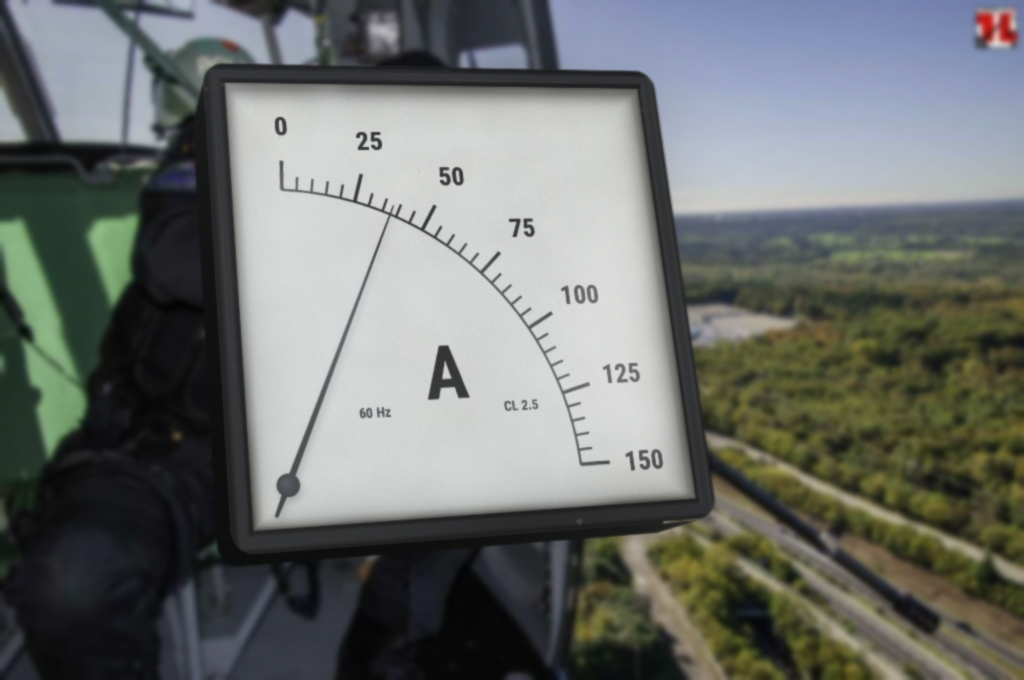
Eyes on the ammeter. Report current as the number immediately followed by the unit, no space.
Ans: 37.5A
